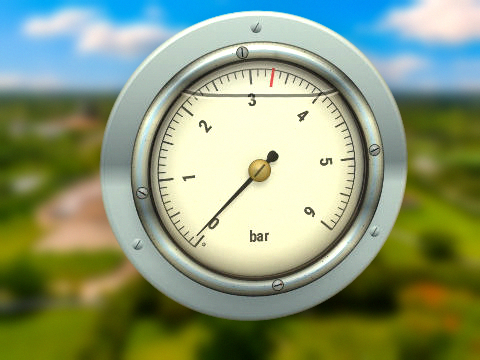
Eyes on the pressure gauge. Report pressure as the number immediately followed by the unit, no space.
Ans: 0.1bar
